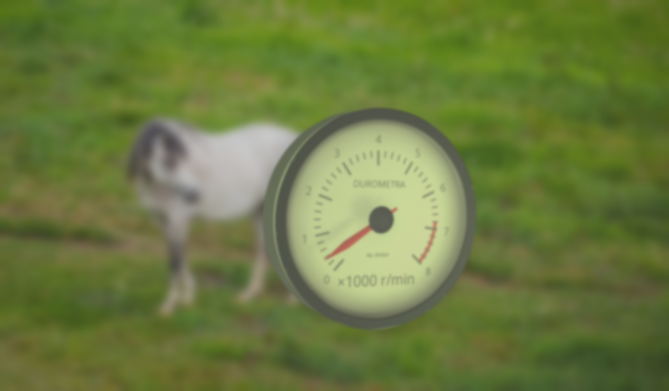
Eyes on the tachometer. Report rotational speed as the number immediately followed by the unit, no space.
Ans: 400rpm
